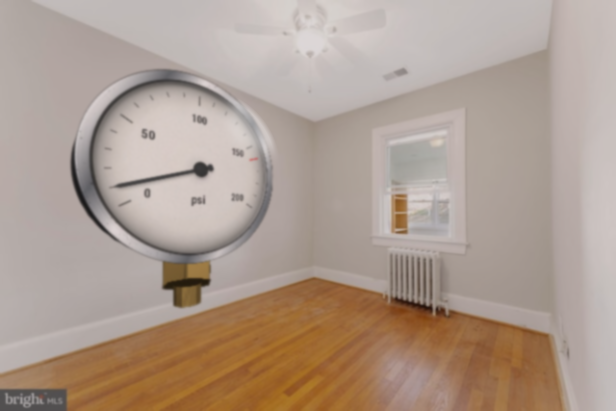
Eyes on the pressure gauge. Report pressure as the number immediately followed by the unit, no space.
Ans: 10psi
